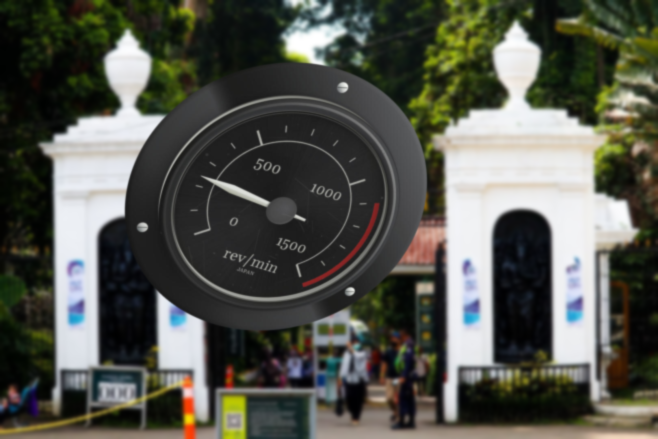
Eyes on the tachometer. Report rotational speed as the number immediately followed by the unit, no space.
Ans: 250rpm
